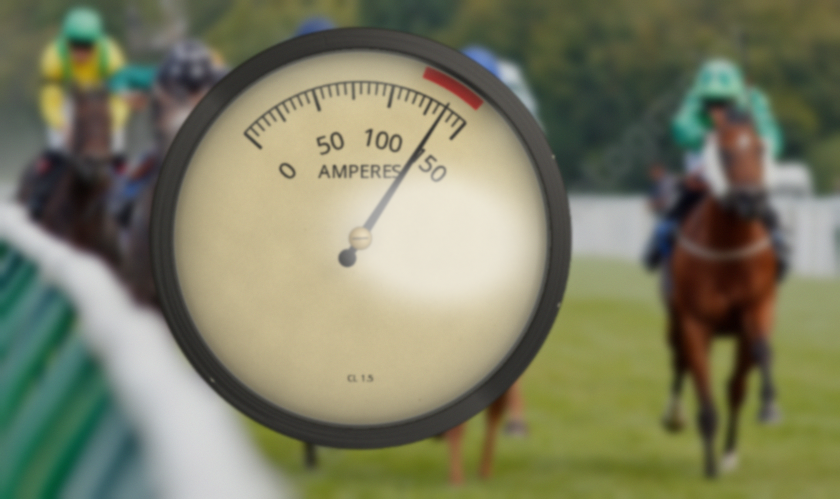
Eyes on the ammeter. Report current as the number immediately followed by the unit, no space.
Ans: 135A
